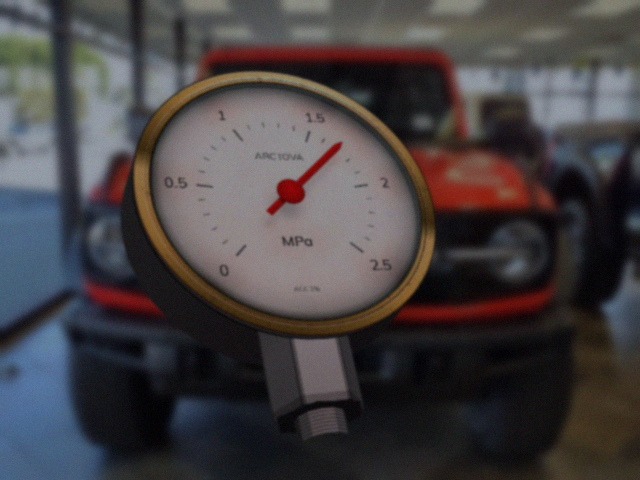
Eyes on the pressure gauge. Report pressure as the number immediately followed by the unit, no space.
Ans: 1.7MPa
